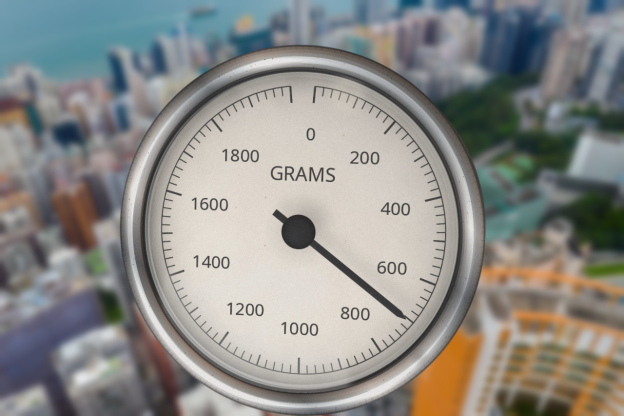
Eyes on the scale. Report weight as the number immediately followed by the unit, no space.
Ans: 700g
